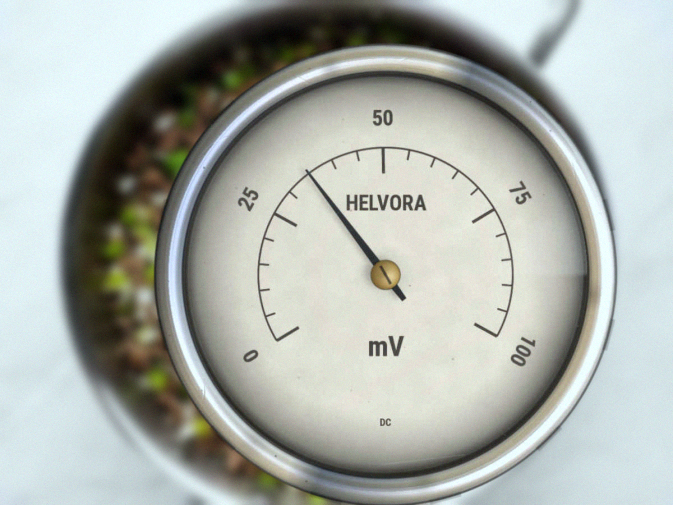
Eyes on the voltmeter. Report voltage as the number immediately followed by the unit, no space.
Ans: 35mV
